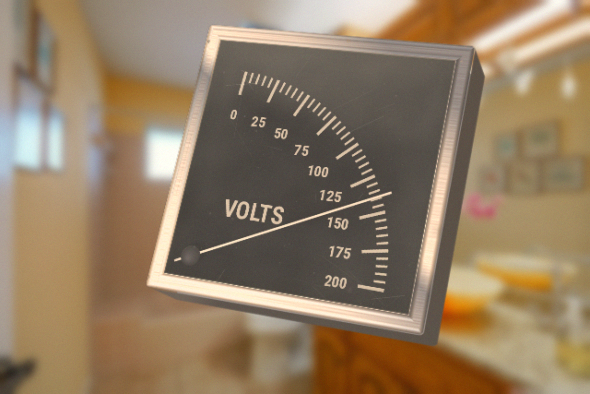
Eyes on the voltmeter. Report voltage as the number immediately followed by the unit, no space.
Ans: 140V
